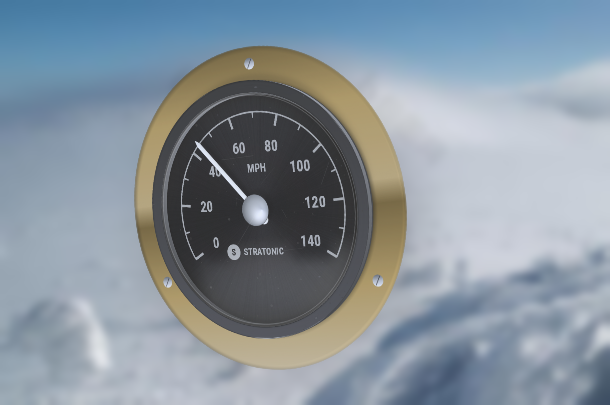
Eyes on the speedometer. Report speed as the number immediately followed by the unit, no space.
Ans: 45mph
